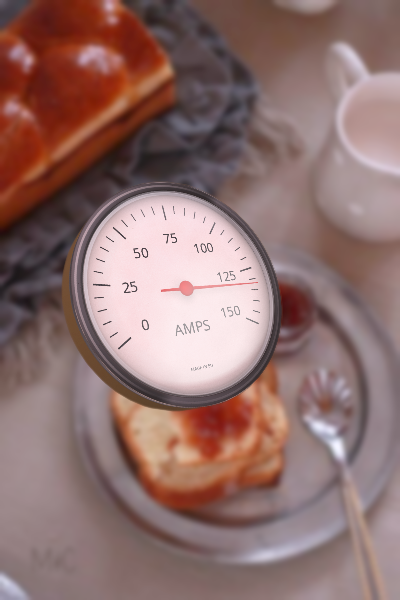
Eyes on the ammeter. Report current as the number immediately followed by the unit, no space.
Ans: 132.5A
